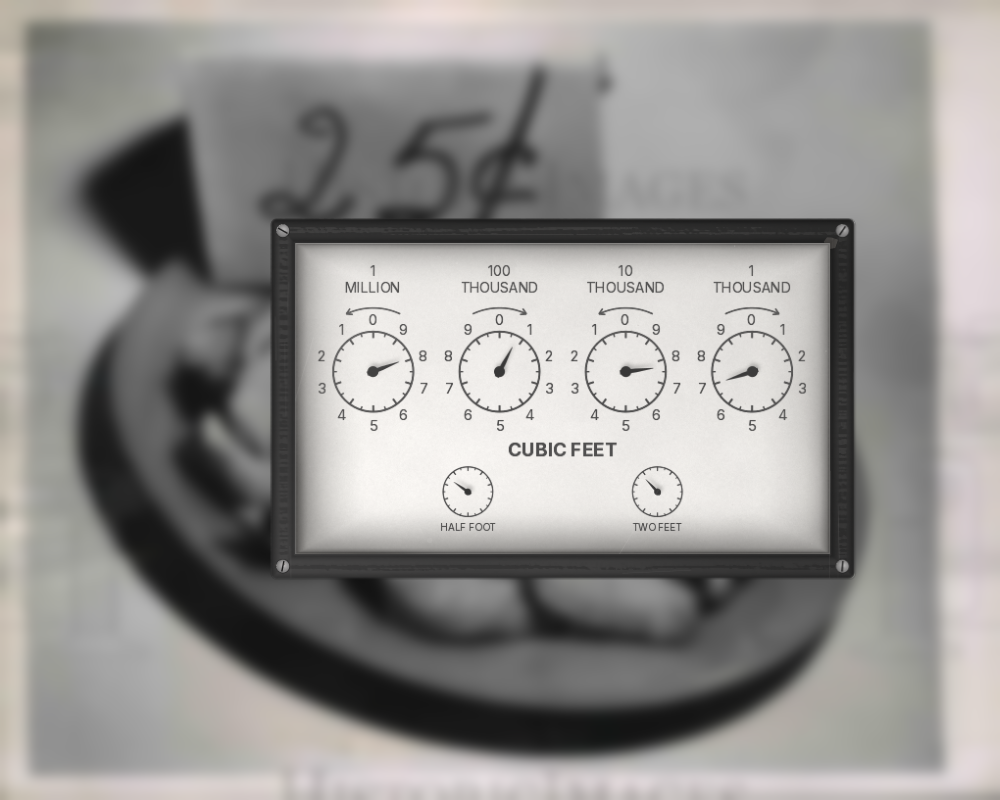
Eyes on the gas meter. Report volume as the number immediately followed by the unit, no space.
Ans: 807700ft³
